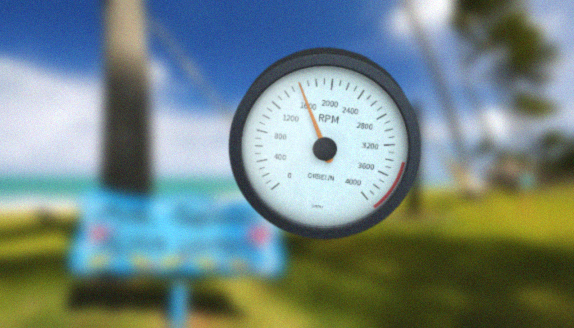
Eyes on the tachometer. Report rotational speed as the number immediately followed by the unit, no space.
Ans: 1600rpm
